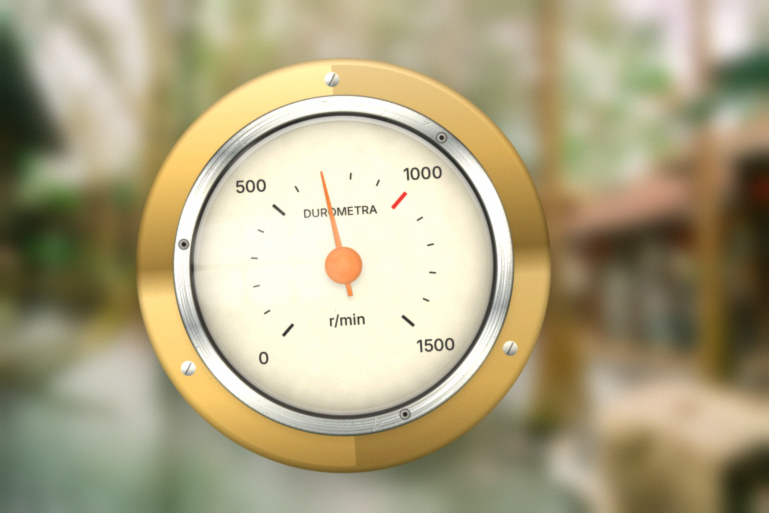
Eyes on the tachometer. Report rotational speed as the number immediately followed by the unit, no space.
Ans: 700rpm
